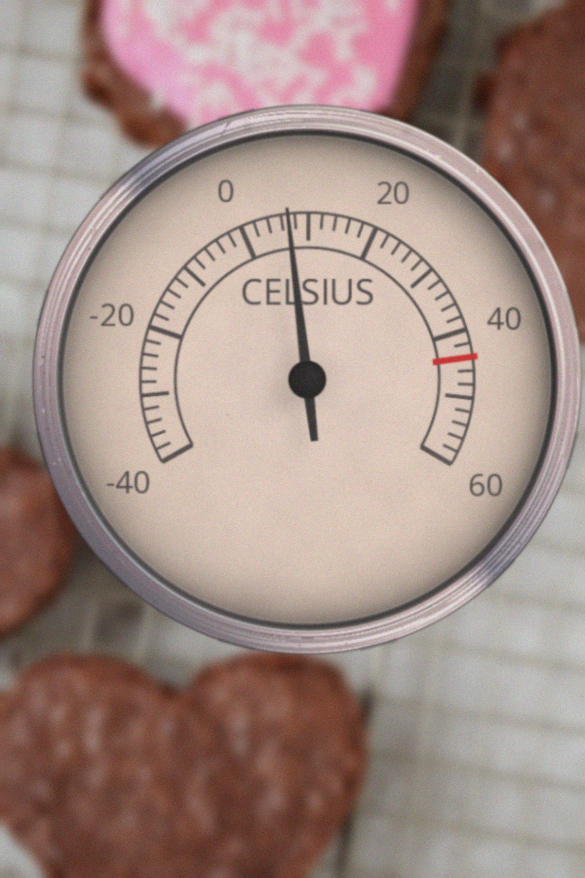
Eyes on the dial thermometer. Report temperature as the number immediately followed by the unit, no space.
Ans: 7°C
